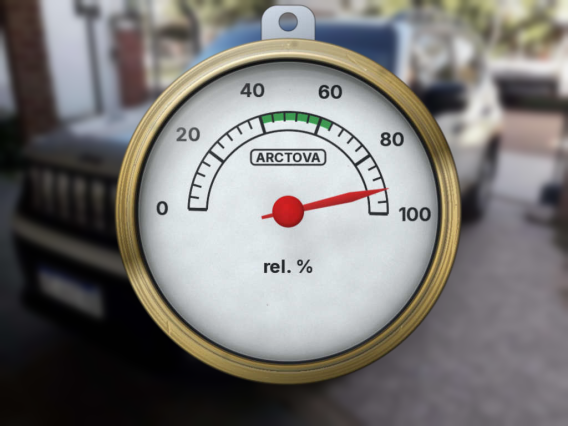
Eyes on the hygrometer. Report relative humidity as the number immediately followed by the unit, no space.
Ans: 92%
